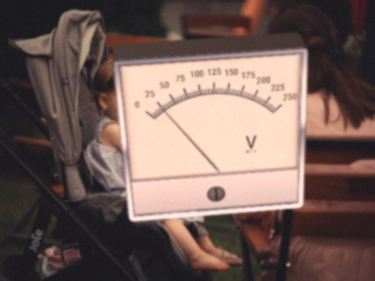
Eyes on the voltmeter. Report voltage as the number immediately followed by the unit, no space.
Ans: 25V
